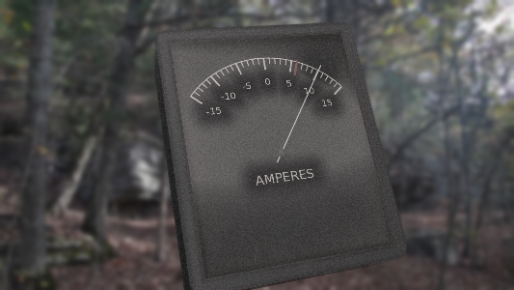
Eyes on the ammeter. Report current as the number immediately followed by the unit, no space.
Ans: 10A
